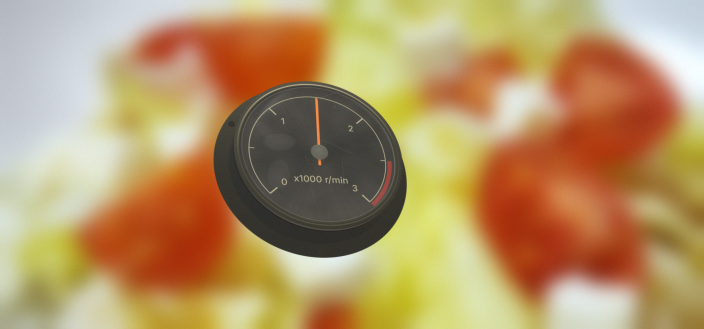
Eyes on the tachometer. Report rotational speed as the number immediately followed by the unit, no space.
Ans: 1500rpm
